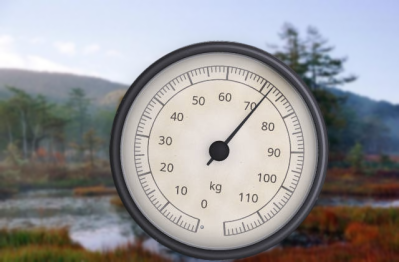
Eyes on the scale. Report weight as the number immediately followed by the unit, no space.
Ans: 72kg
